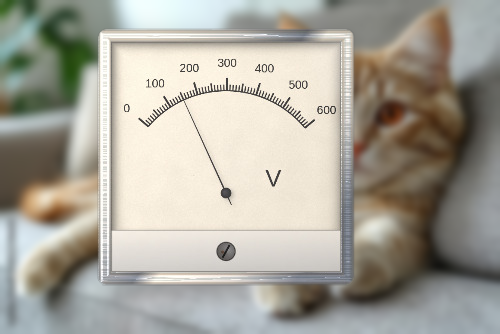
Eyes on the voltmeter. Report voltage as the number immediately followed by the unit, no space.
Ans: 150V
